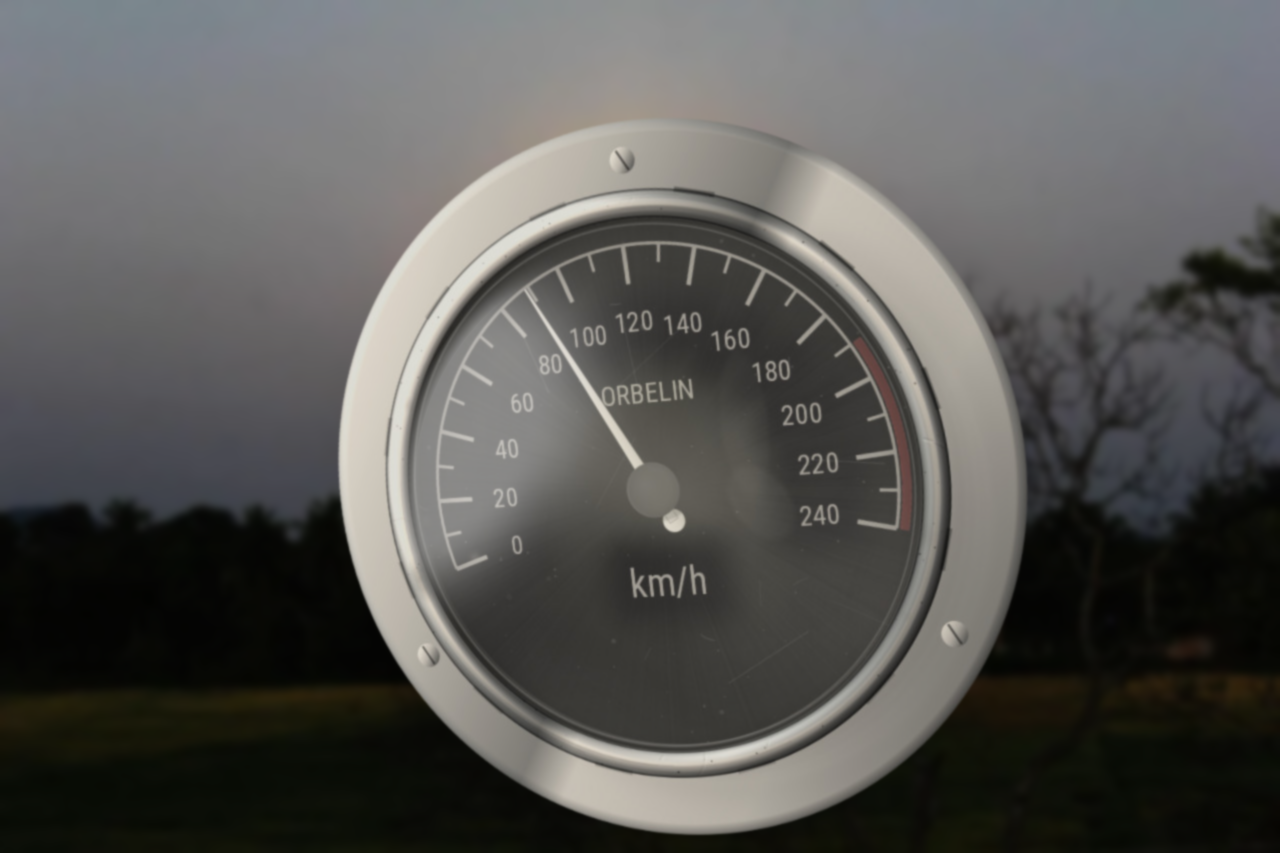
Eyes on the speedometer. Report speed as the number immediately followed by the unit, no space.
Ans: 90km/h
